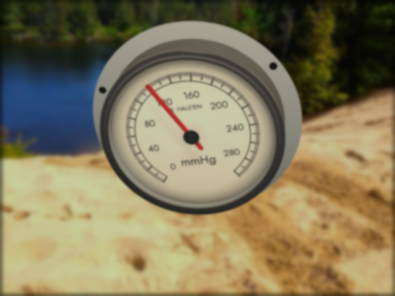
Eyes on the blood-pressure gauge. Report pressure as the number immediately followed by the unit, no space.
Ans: 120mmHg
